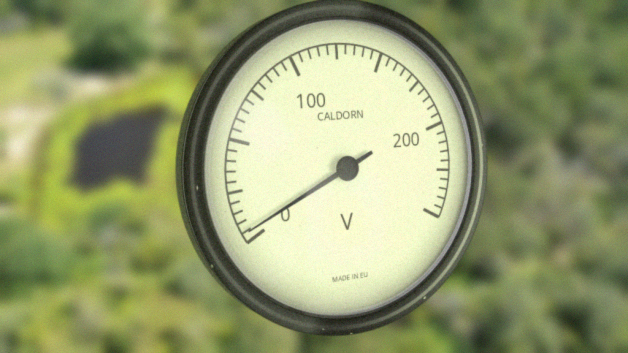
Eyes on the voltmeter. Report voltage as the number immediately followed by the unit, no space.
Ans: 5V
